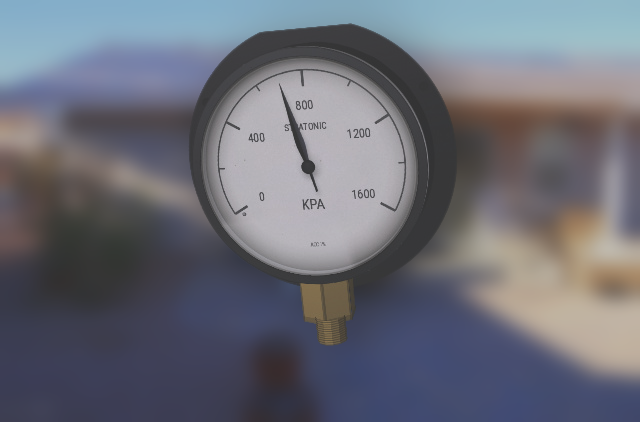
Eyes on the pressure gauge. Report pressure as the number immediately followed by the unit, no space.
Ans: 700kPa
